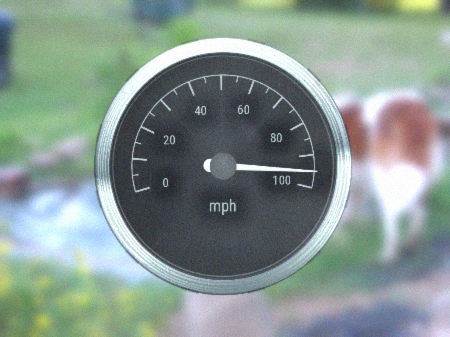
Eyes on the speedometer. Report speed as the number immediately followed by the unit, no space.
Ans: 95mph
